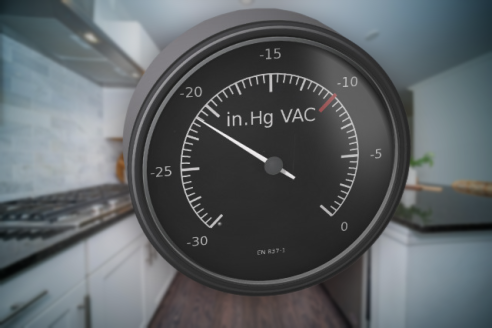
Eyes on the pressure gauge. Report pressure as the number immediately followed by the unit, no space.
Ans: -21inHg
